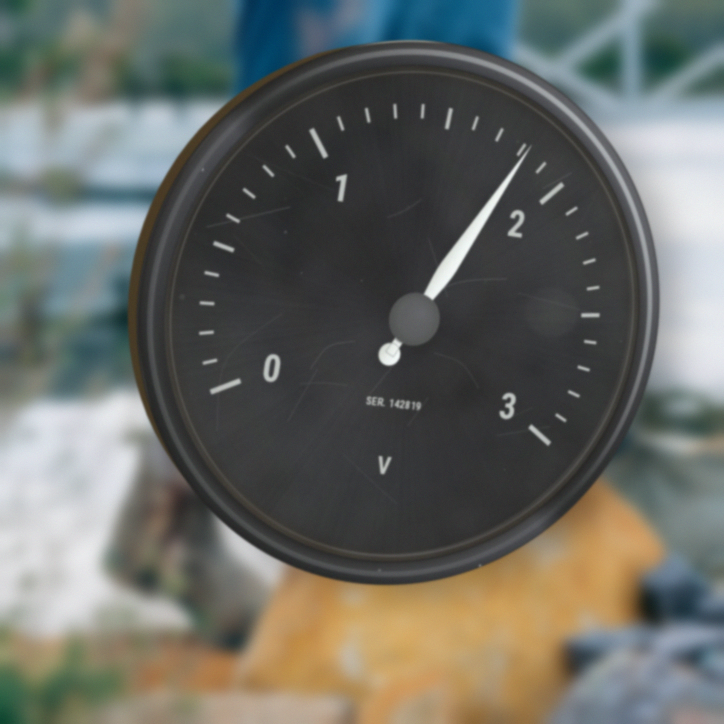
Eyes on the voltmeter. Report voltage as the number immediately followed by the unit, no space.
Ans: 1.8V
